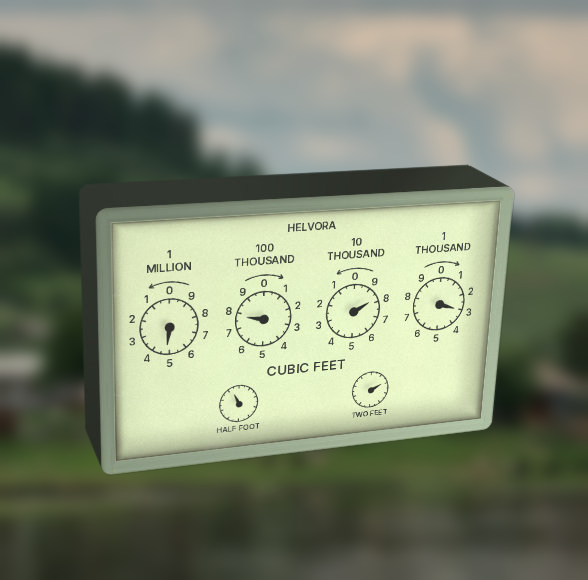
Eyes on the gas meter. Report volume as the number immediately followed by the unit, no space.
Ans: 478300ft³
